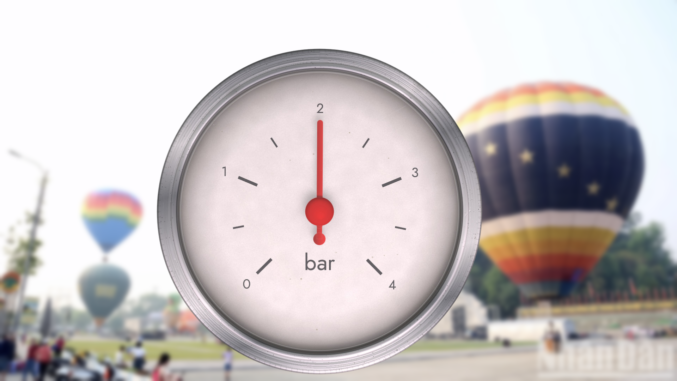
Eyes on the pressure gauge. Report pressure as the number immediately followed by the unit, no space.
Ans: 2bar
